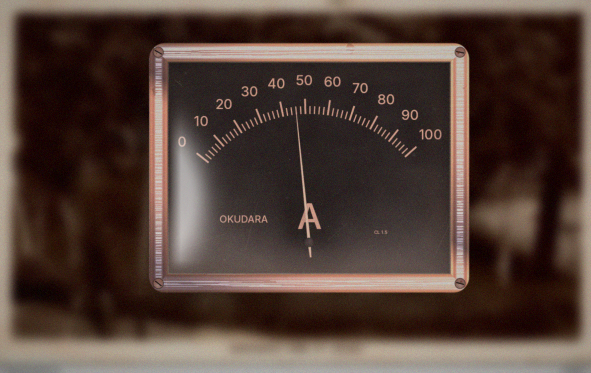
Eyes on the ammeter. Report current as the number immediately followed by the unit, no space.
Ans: 46A
